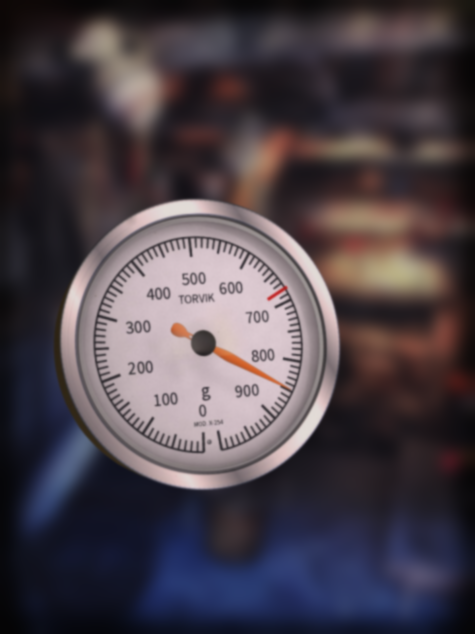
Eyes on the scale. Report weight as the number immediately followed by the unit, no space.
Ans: 850g
